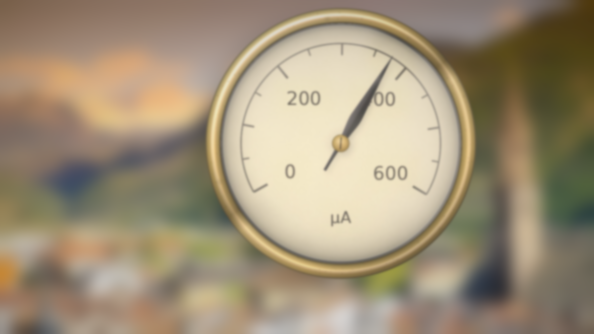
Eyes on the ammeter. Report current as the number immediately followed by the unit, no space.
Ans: 375µA
